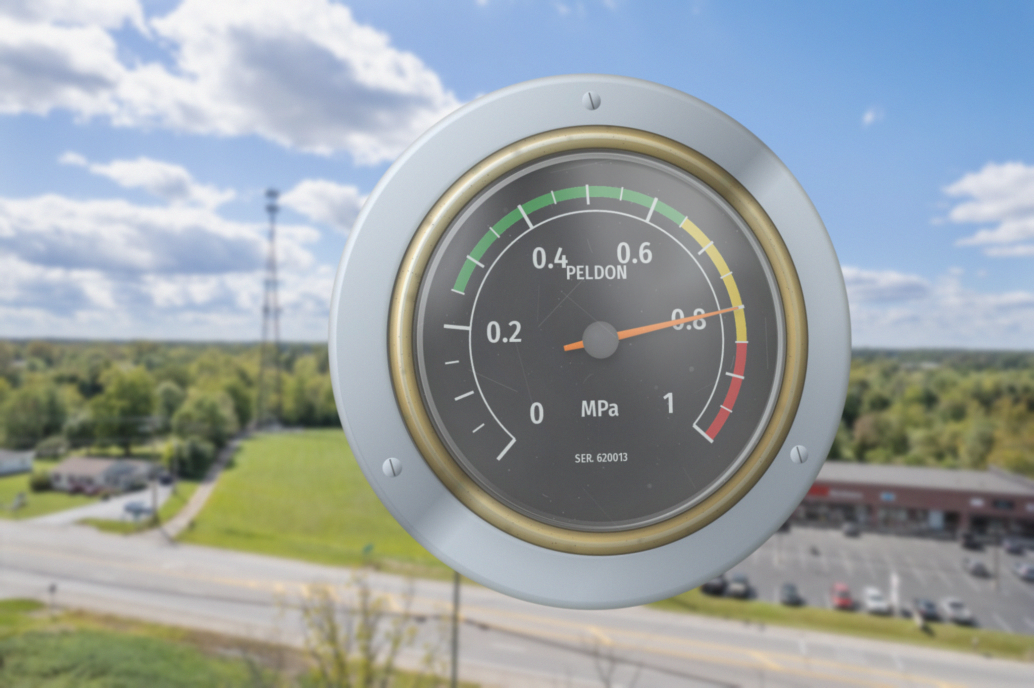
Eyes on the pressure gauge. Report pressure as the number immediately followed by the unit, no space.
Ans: 0.8MPa
